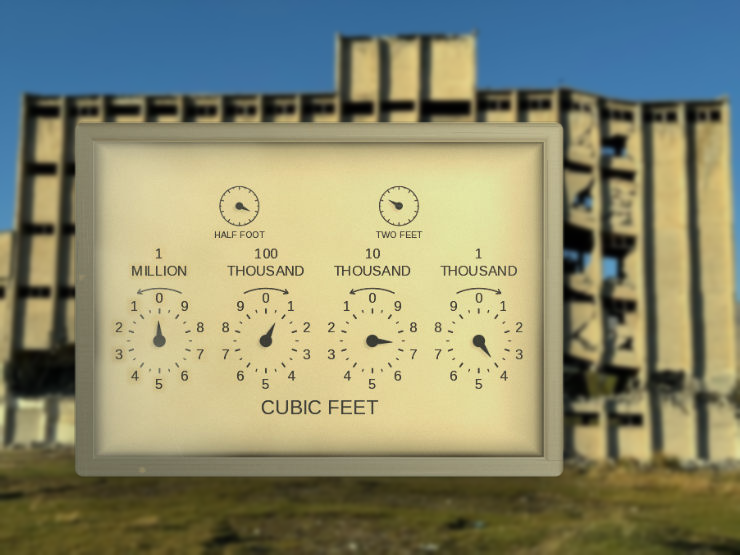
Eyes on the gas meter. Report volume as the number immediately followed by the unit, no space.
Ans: 7400ft³
